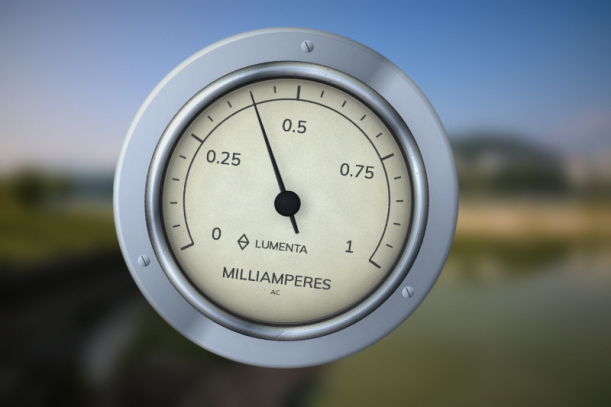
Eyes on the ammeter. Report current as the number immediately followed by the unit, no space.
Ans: 0.4mA
